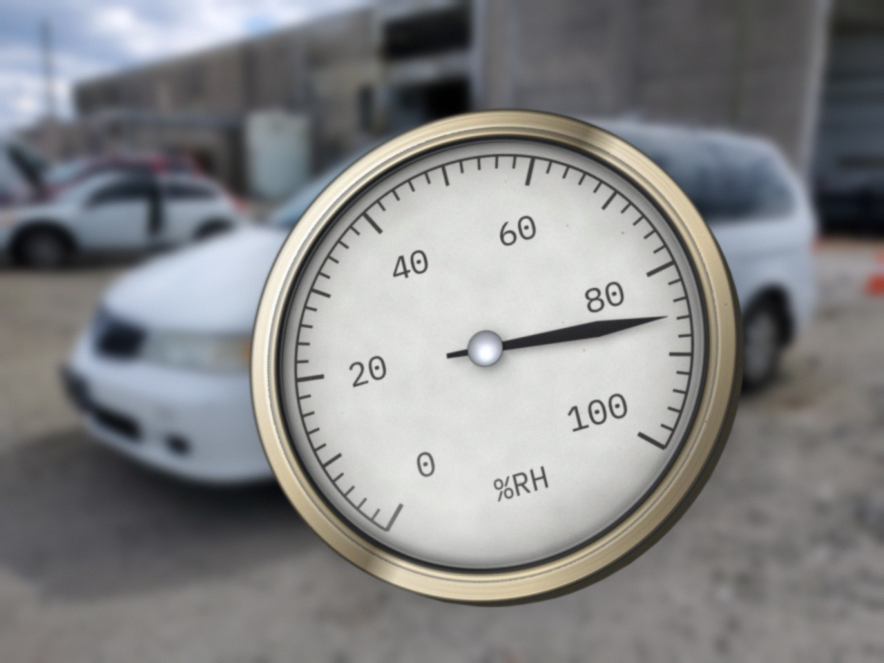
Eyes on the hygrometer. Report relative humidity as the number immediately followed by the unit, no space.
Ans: 86%
